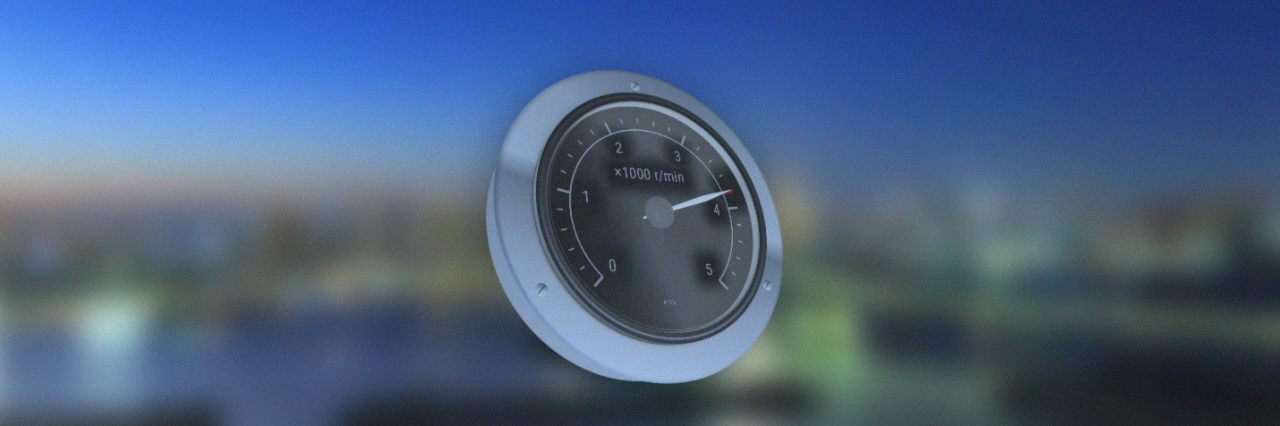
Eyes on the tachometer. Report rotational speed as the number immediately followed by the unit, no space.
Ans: 3800rpm
